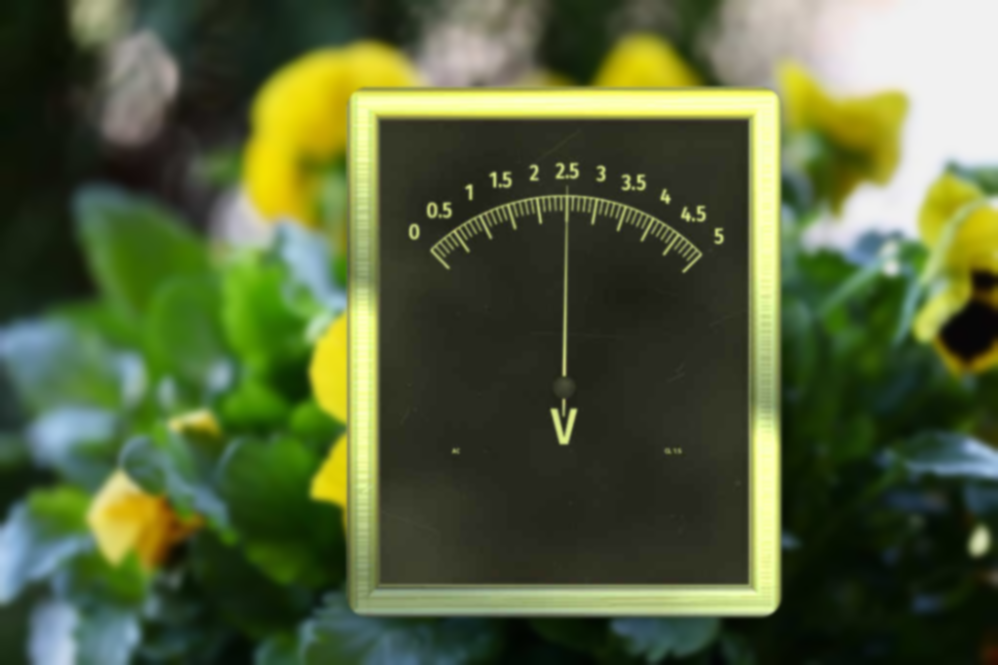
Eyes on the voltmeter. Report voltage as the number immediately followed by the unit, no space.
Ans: 2.5V
